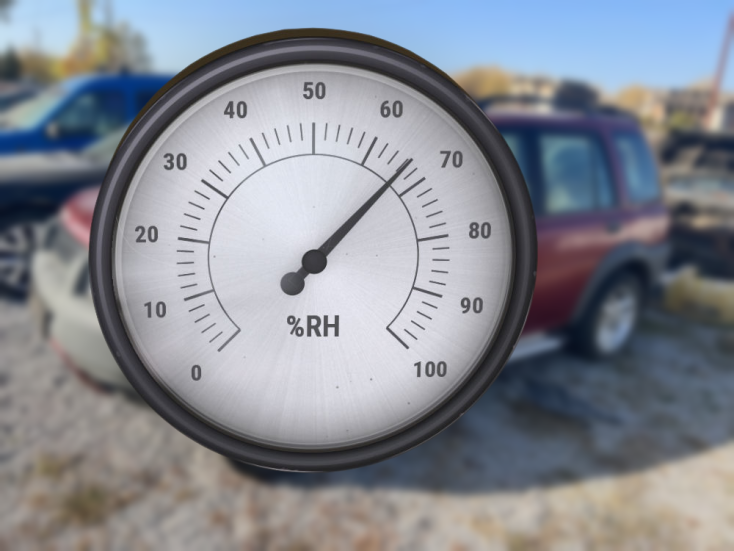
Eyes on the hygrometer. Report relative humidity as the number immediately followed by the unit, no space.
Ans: 66%
